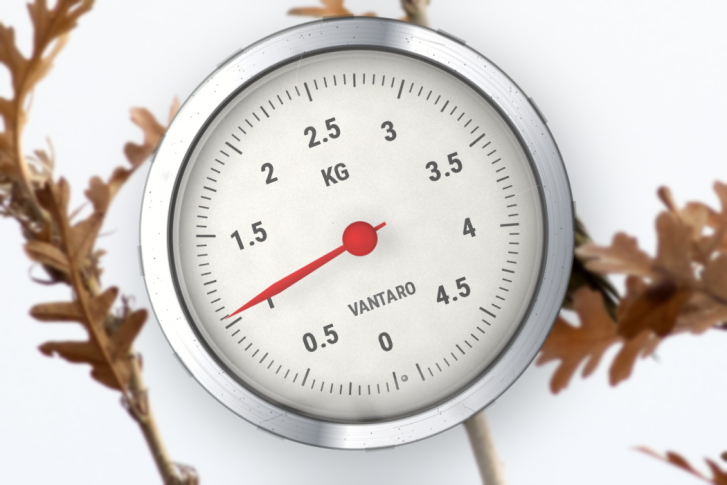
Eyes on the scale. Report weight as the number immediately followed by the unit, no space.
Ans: 1.05kg
